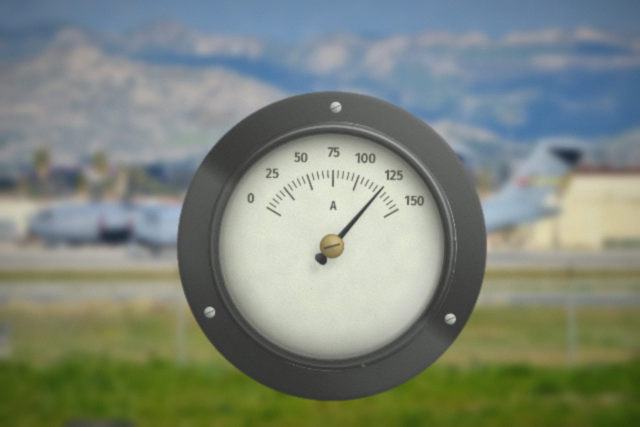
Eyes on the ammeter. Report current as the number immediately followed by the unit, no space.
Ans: 125A
